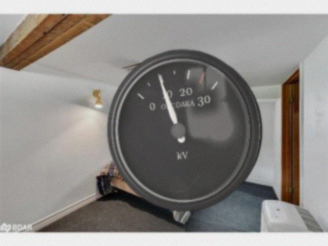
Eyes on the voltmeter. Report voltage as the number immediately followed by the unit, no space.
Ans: 10kV
